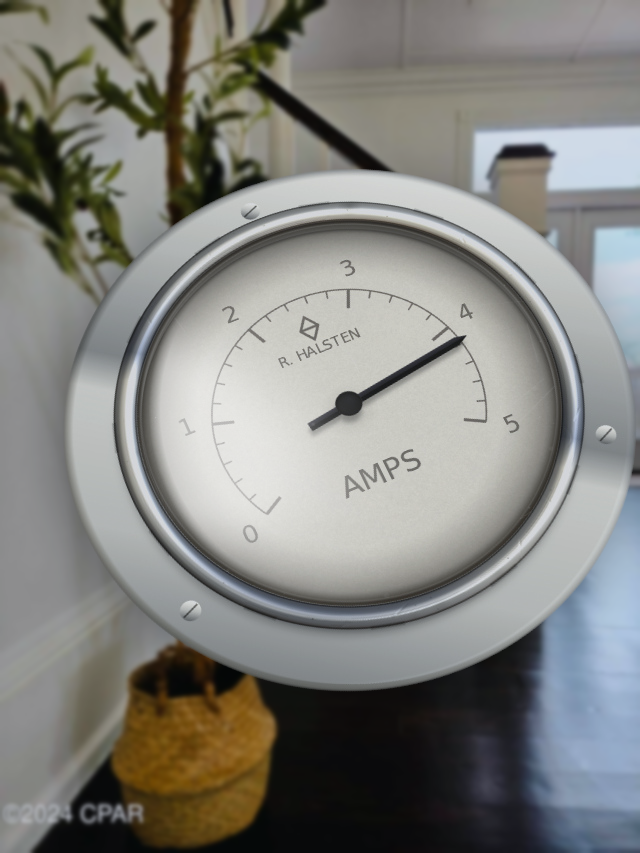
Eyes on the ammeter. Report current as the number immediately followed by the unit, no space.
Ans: 4.2A
